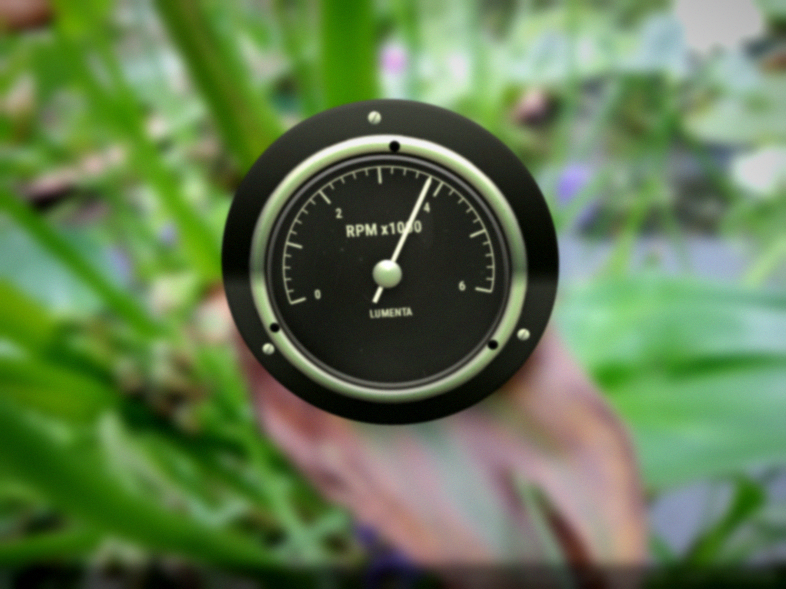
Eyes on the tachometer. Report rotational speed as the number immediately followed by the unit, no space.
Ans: 3800rpm
